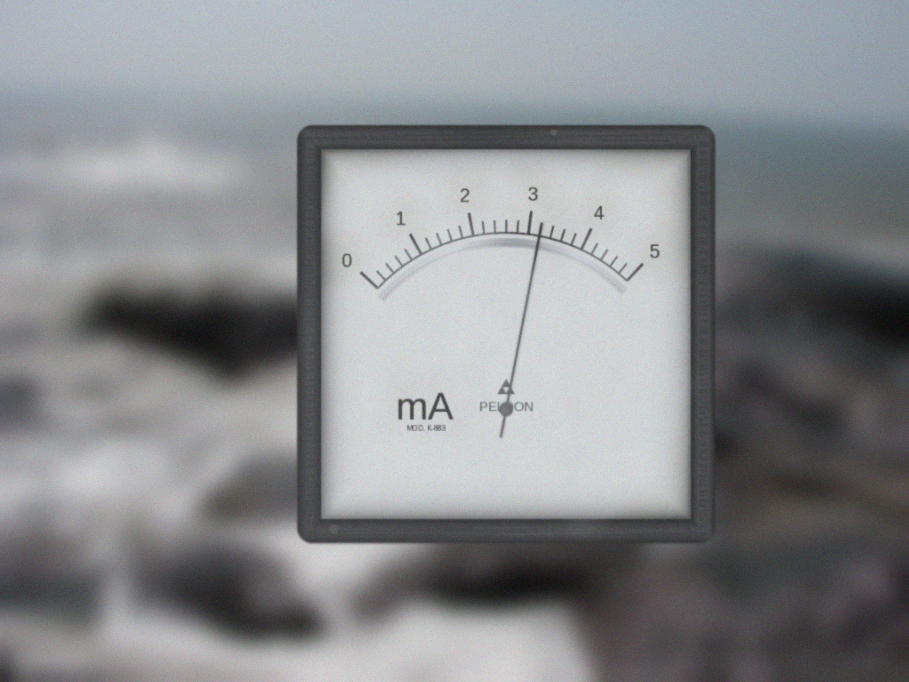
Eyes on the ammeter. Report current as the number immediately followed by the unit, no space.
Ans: 3.2mA
